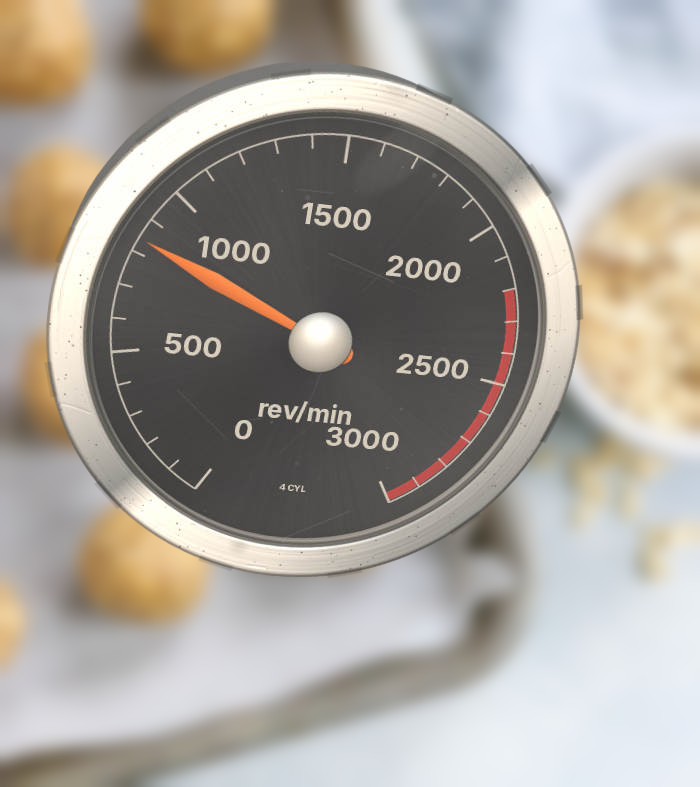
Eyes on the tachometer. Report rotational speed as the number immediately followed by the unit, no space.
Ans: 850rpm
